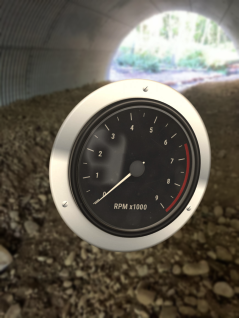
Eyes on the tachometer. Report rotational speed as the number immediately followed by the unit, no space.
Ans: 0rpm
